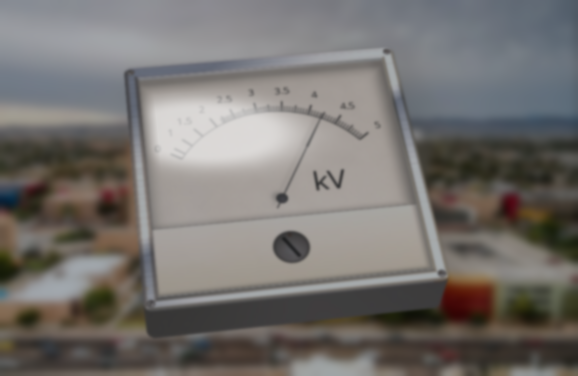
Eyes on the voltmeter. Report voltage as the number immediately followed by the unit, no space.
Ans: 4.25kV
